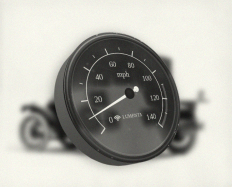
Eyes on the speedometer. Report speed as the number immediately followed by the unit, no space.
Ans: 10mph
